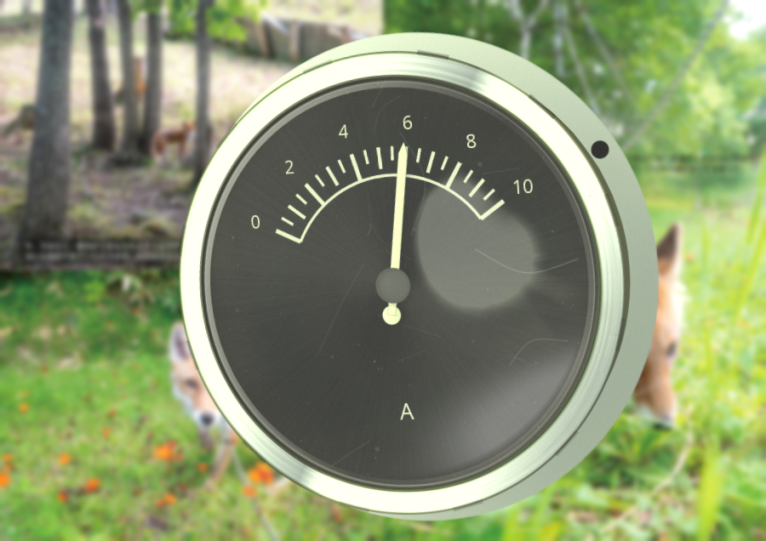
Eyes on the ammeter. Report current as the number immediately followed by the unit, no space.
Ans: 6A
